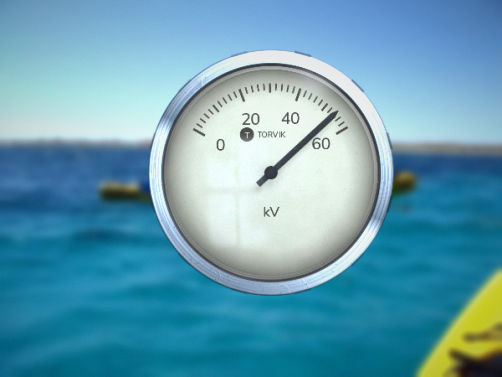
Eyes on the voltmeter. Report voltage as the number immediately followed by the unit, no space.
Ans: 54kV
